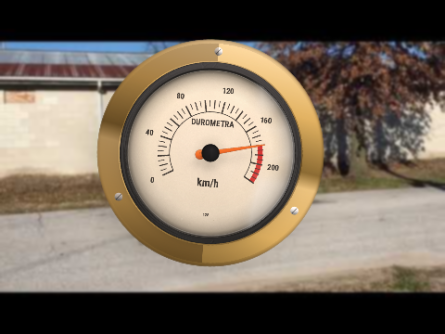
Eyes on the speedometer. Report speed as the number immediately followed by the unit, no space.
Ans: 180km/h
